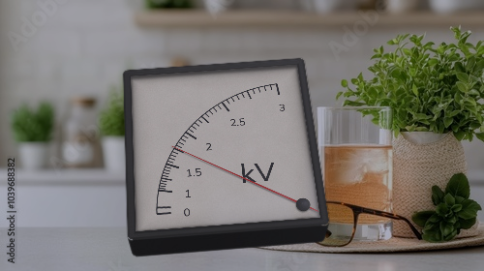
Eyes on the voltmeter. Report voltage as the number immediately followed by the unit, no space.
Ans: 1.75kV
